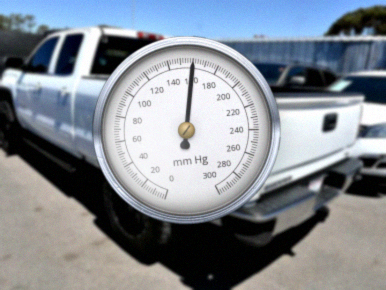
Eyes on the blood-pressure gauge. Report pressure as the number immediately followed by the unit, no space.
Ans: 160mmHg
